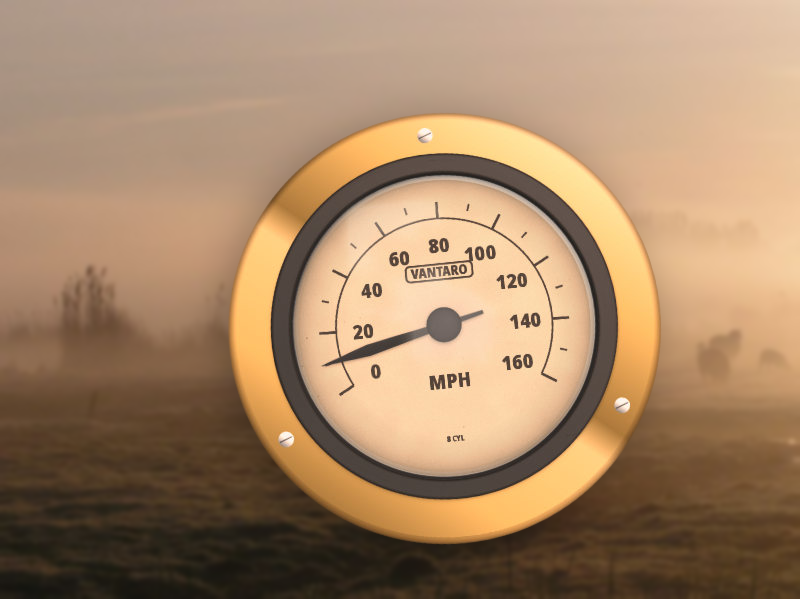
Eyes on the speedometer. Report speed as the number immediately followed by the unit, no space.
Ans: 10mph
